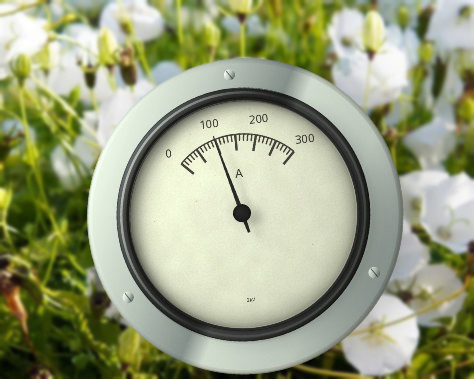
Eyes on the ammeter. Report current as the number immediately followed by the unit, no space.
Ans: 100A
